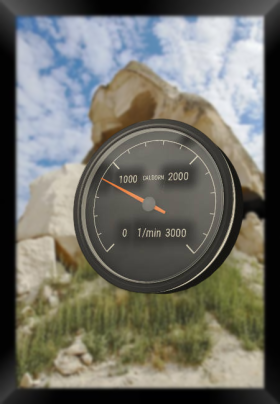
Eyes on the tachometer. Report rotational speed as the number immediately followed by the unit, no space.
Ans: 800rpm
